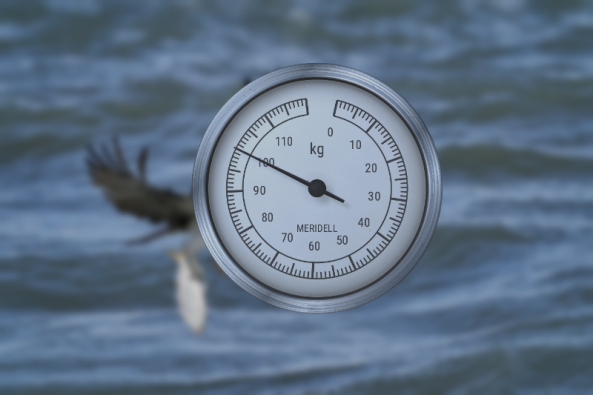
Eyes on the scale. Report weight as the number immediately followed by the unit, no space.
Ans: 100kg
